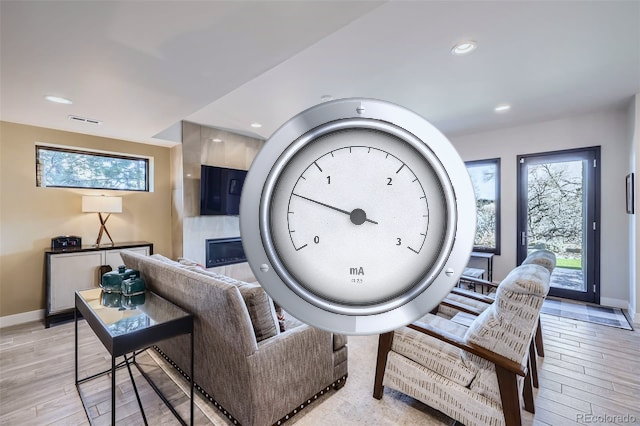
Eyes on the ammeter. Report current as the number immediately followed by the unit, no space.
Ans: 0.6mA
